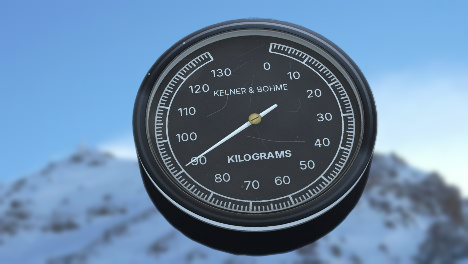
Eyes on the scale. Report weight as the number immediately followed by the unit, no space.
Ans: 90kg
